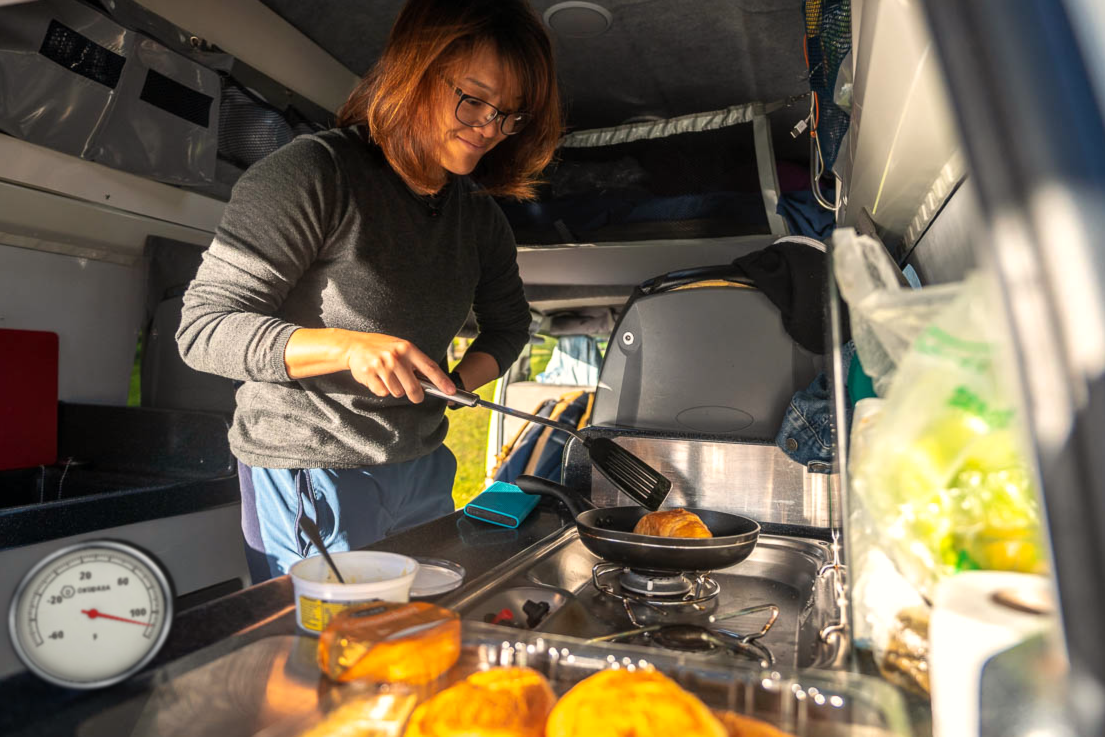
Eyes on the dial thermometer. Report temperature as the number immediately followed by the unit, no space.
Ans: 110°F
